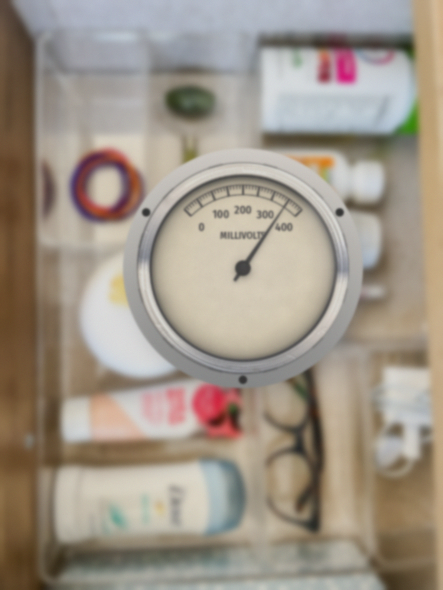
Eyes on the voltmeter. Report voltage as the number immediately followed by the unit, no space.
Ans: 350mV
